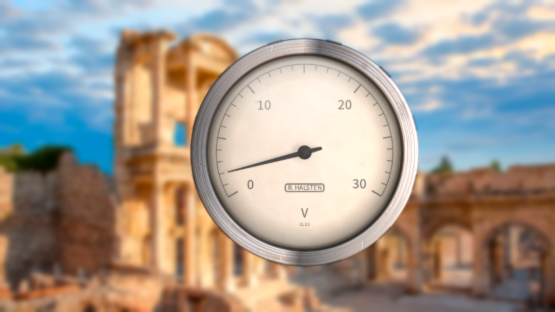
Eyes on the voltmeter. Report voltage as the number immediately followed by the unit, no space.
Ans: 2V
